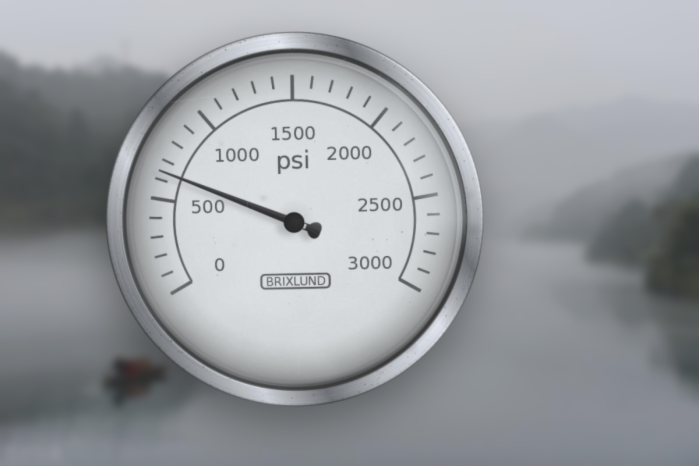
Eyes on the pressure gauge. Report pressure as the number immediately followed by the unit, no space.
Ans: 650psi
